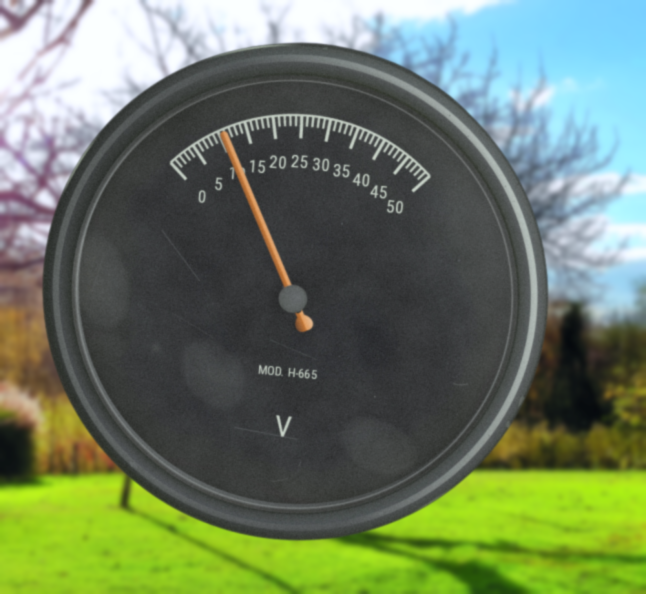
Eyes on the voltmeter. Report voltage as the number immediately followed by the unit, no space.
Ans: 11V
